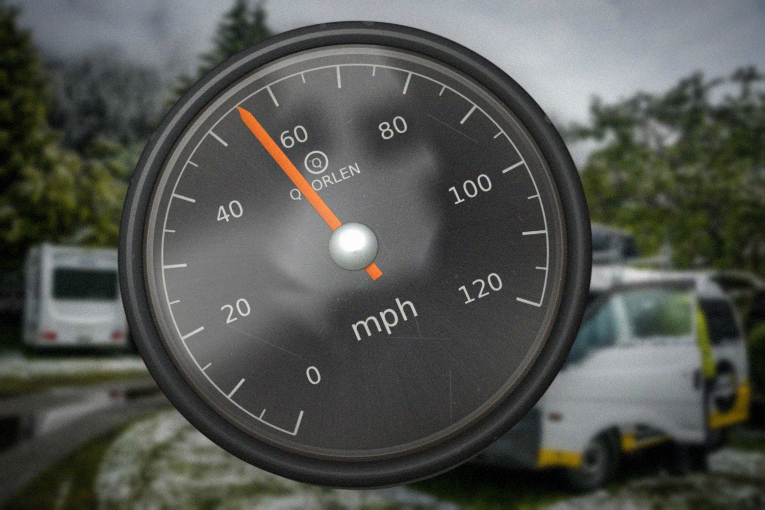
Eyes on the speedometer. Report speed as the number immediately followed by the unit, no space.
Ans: 55mph
